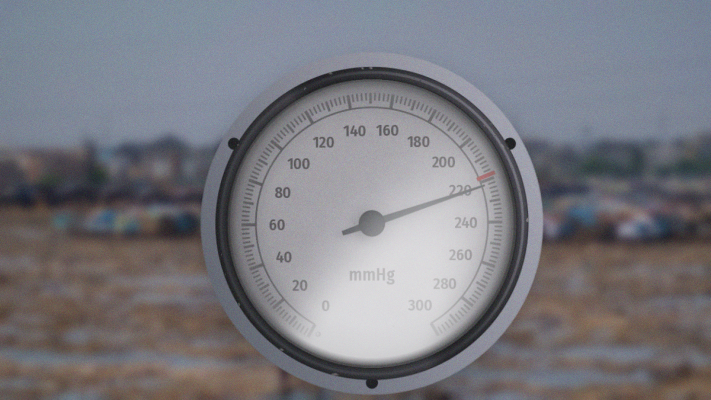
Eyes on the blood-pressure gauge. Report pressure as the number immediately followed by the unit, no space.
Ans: 222mmHg
